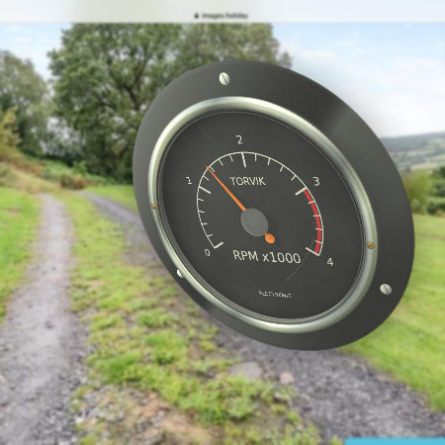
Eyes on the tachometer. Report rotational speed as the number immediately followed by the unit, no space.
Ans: 1400rpm
